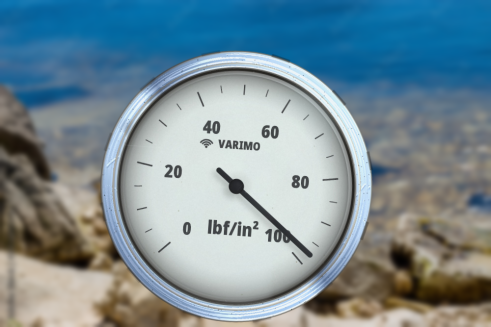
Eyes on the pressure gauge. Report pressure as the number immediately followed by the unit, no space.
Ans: 97.5psi
